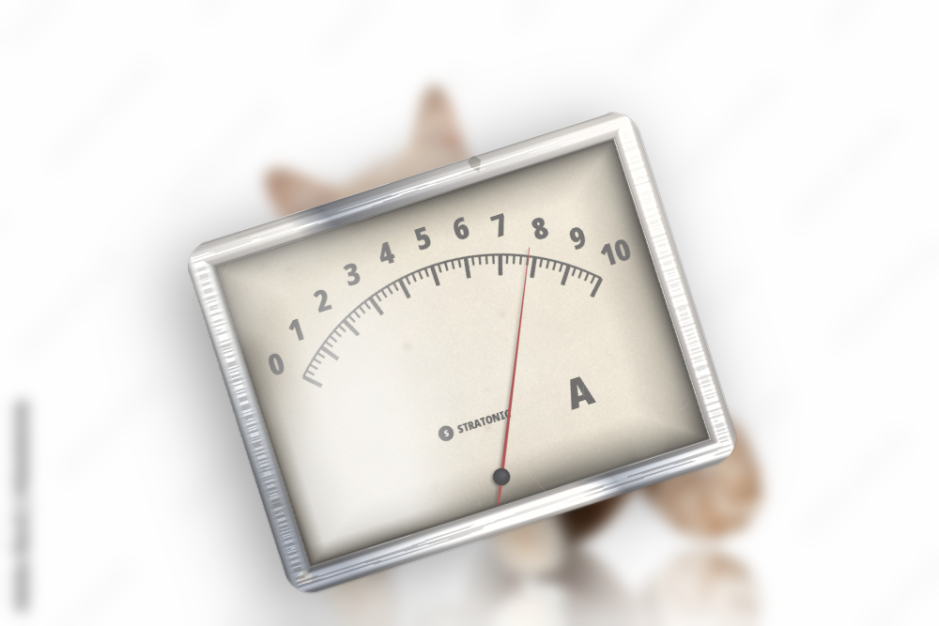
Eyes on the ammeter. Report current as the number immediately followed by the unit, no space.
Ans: 7.8A
